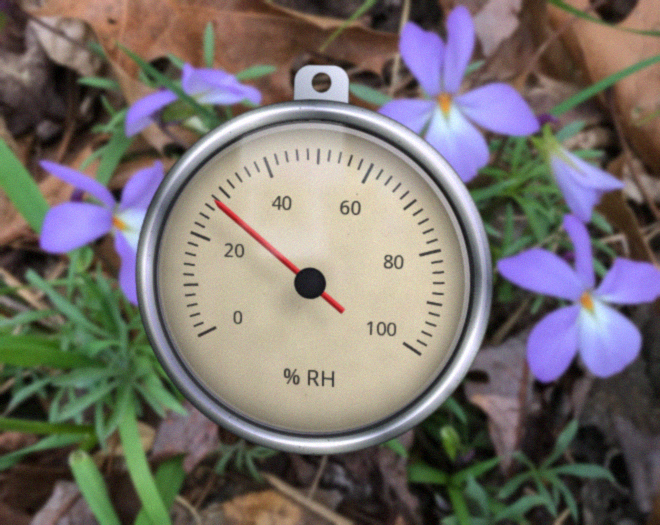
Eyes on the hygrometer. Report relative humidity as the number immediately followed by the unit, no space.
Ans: 28%
